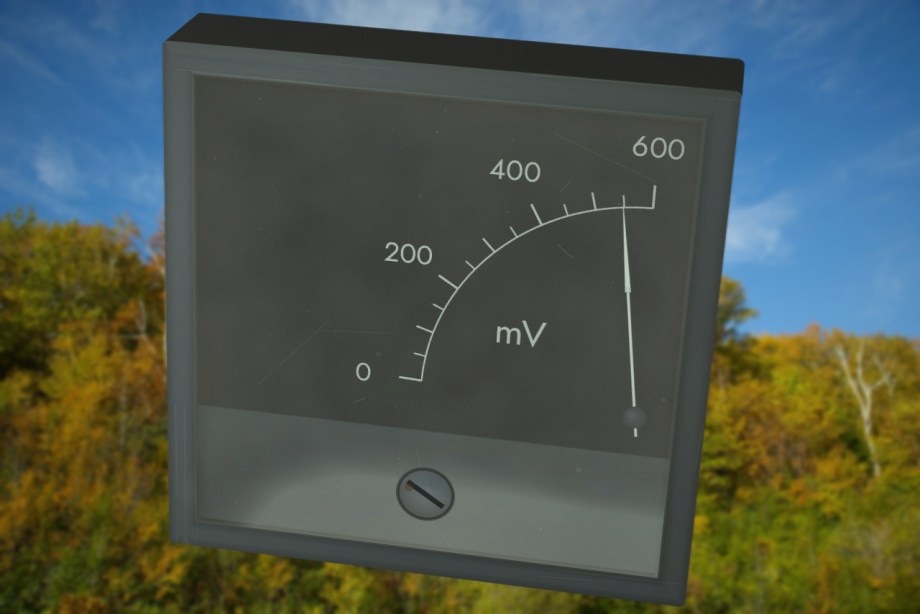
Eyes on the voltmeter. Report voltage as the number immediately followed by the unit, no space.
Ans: 550mV
